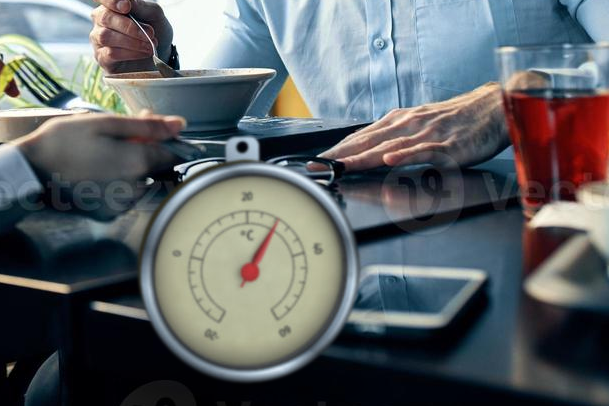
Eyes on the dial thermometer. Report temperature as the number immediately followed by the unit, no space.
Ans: 28°C
